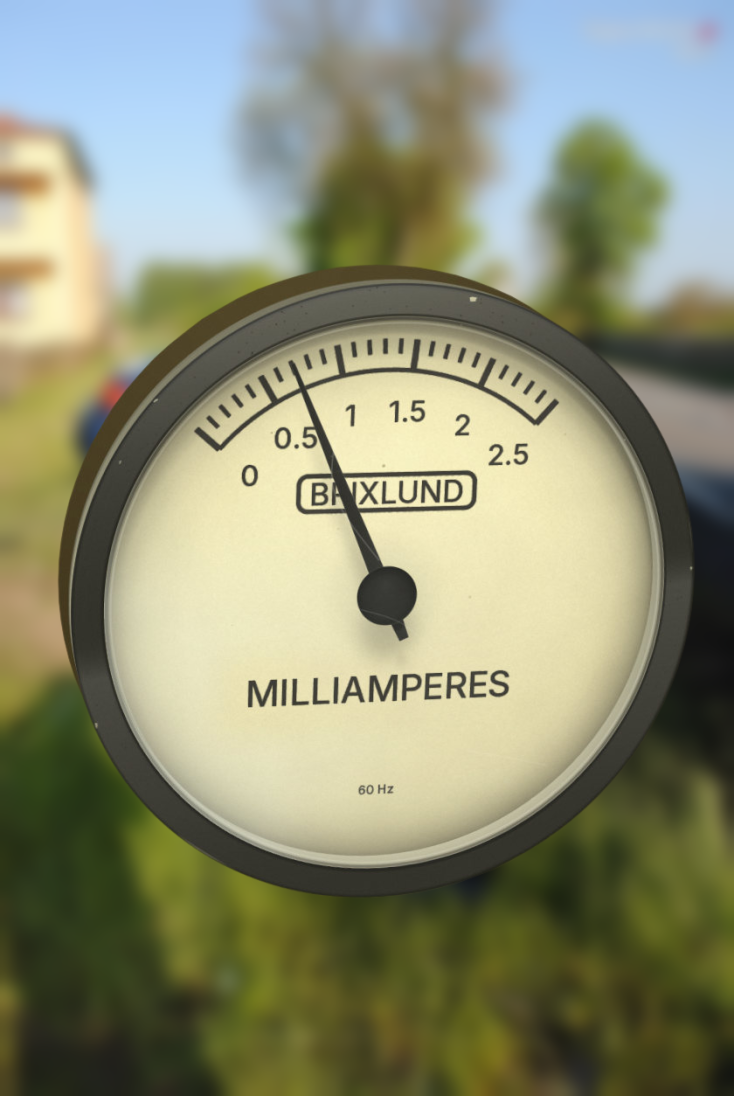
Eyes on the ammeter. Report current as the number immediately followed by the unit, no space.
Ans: 0.7mA
